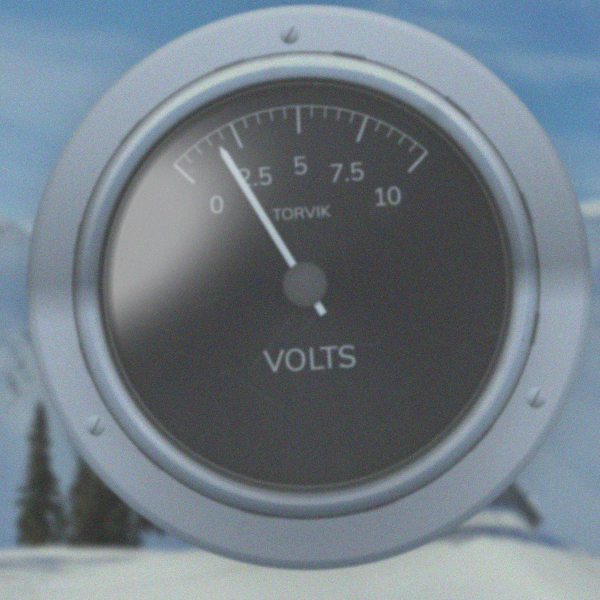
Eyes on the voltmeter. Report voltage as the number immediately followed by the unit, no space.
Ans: 1.75V
